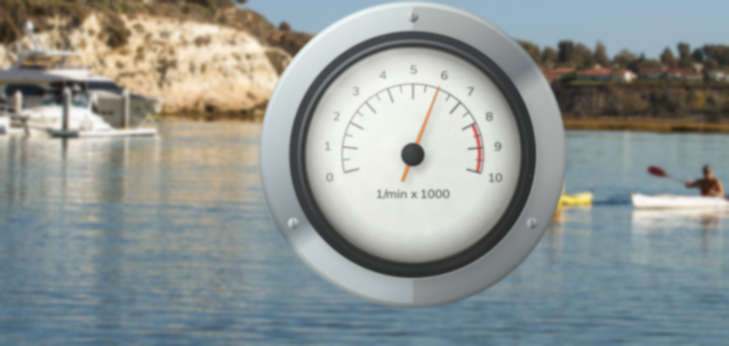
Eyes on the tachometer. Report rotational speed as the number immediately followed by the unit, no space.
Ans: 6000rpm
